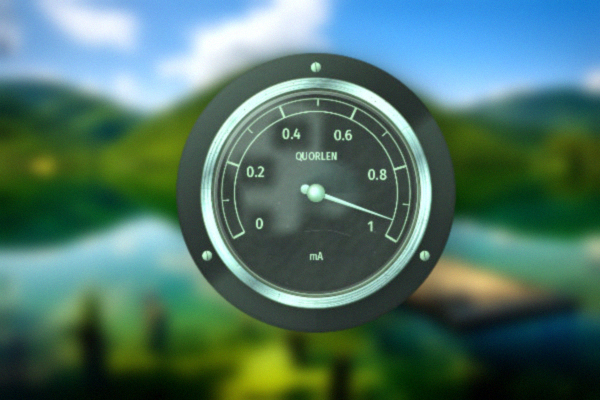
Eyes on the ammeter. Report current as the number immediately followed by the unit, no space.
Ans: 0.95mA
